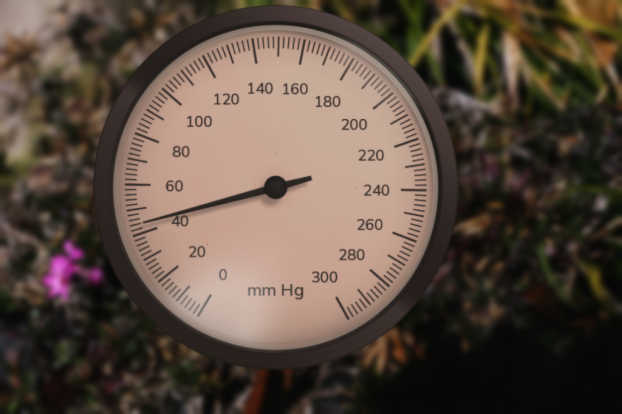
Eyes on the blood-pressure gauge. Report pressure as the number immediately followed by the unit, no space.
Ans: 44mmHg
